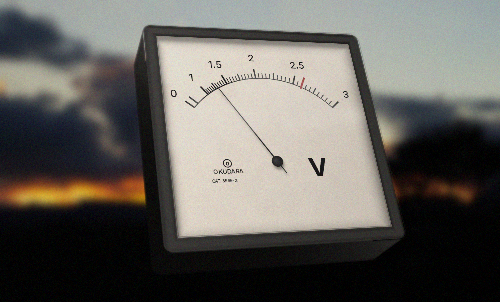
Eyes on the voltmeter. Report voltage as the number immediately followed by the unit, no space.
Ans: 1.25V
